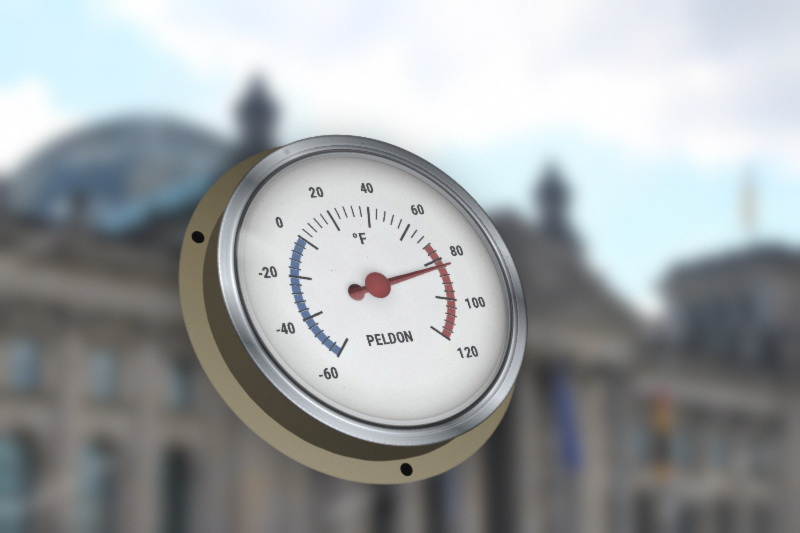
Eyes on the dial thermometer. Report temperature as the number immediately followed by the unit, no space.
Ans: 84°F
